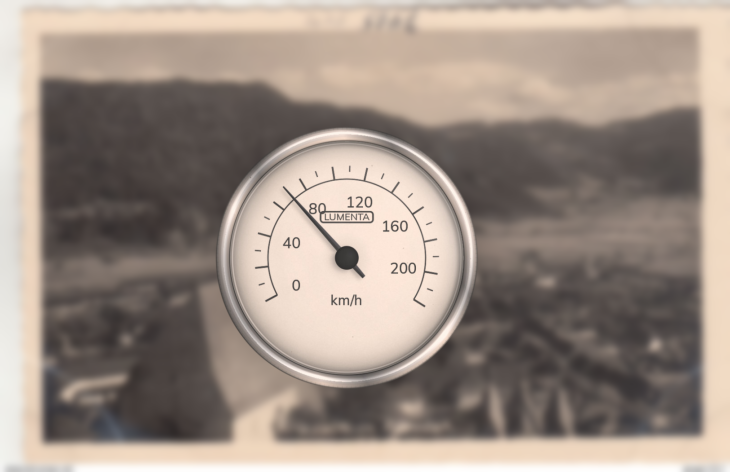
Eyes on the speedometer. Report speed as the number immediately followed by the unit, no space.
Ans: 70km/h
